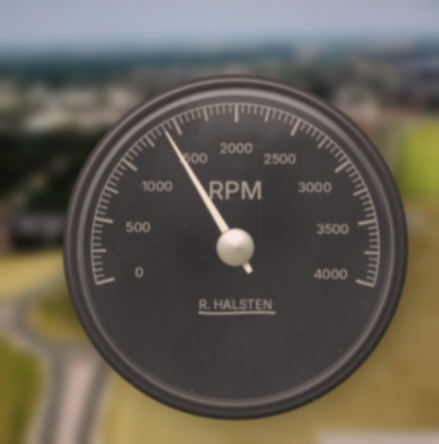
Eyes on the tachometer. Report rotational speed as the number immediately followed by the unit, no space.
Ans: 1400rpm
